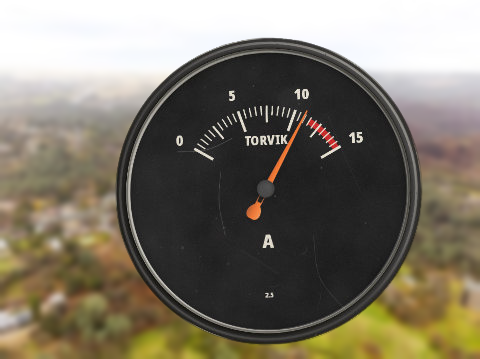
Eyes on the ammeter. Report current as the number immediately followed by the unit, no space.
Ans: 11A
